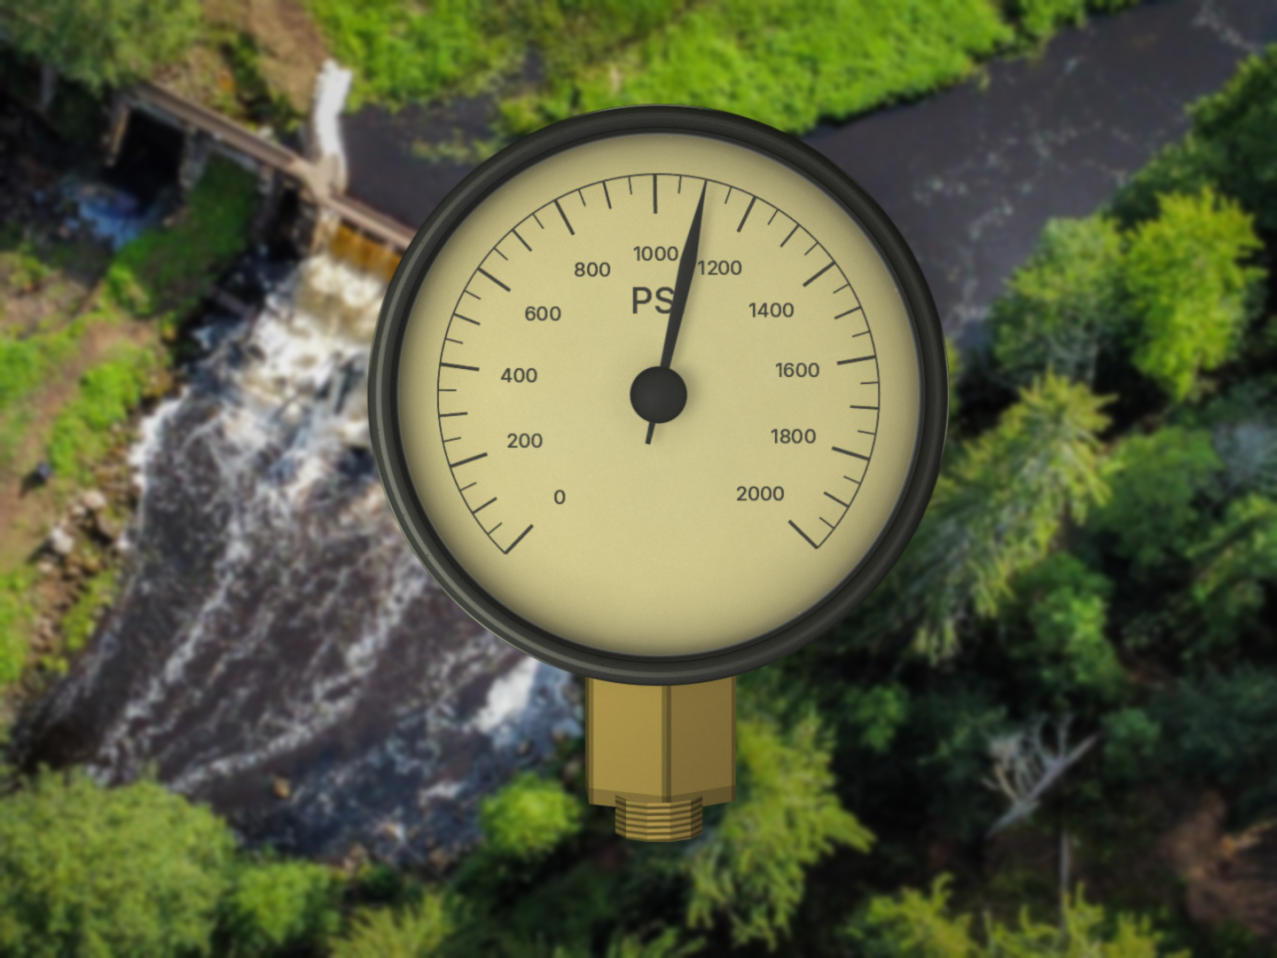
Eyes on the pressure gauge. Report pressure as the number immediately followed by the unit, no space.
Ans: 1100psi
